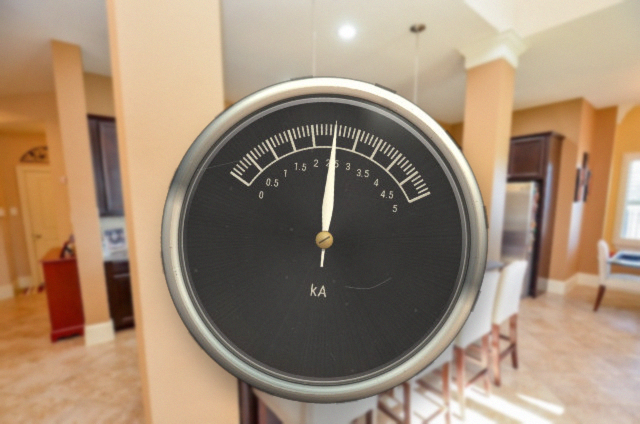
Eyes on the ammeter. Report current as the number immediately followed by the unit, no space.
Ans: 2.5kA
